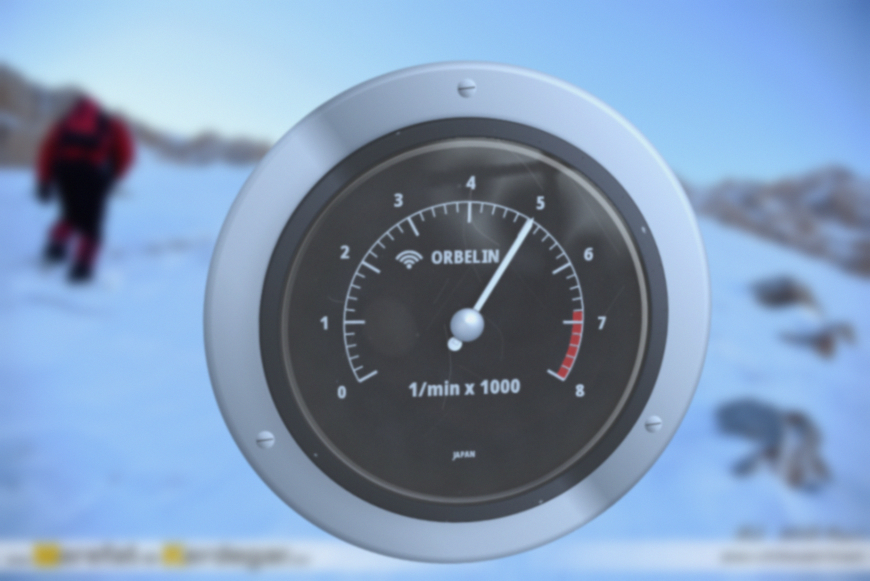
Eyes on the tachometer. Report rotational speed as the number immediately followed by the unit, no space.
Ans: 5000rpm
